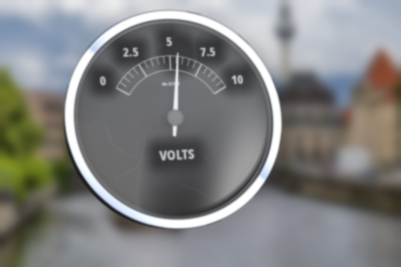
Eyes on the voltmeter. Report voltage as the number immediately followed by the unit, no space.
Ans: 5.5V
